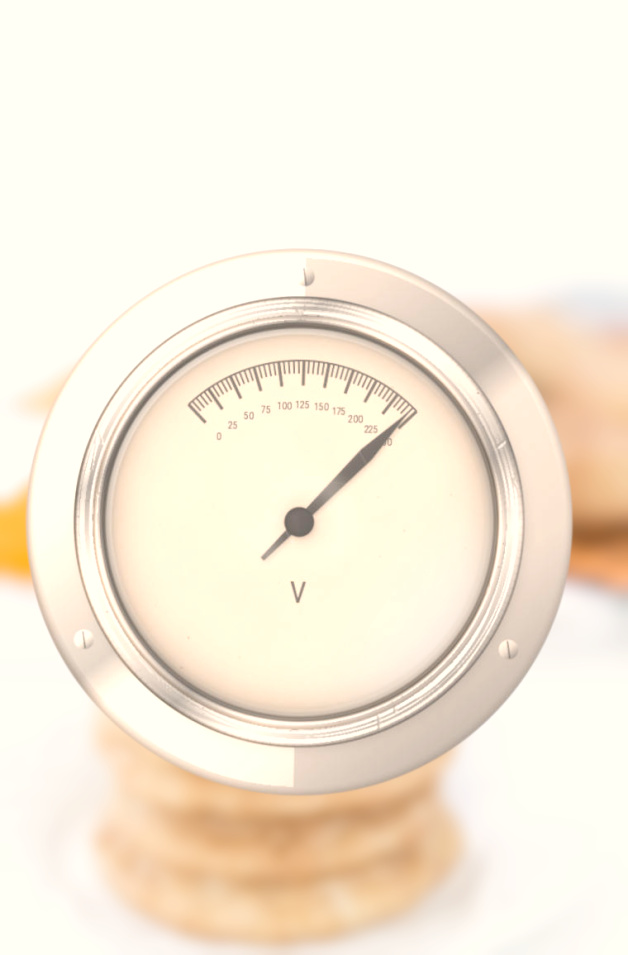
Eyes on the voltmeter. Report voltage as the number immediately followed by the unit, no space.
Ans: 245V
